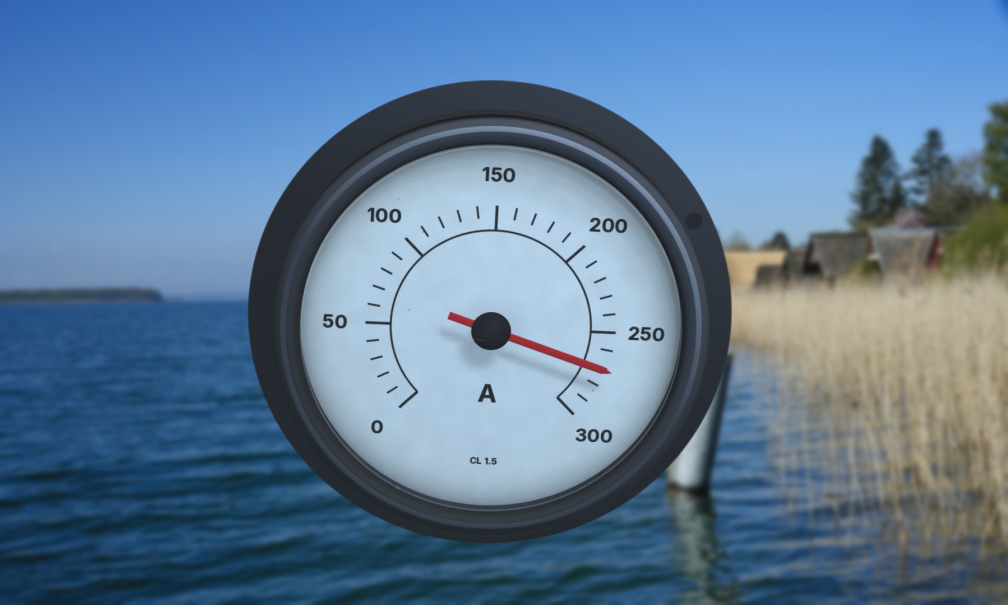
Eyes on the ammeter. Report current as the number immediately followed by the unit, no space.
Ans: 270A
